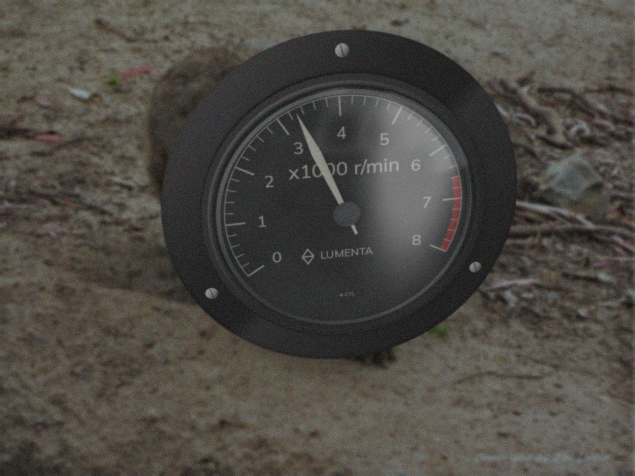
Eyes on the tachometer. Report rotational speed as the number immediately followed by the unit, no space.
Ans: 3300rpm
